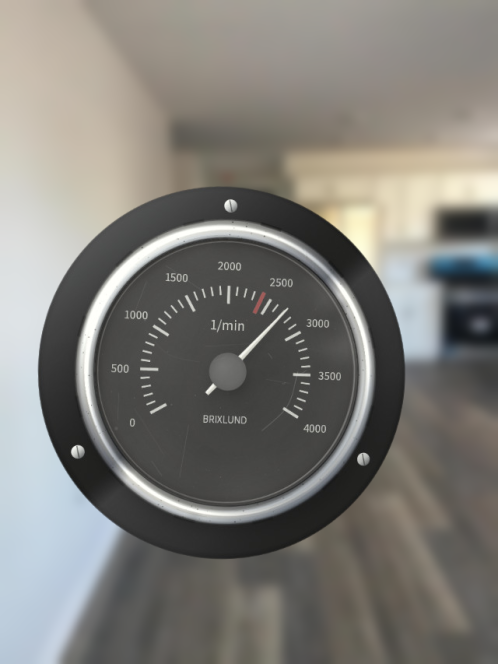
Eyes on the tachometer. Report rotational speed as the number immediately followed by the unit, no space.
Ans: 2700rpm
